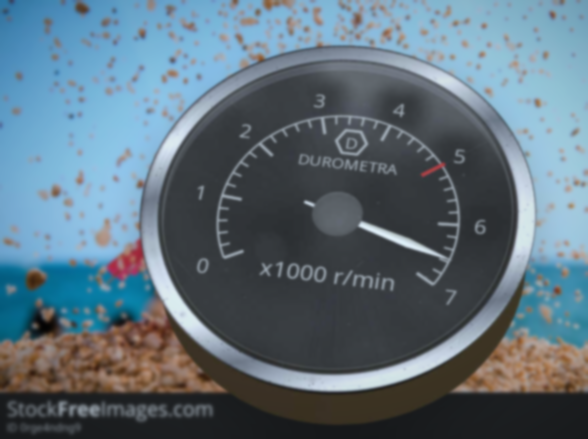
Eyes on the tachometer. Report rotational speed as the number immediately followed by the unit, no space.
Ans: 6600rpm
